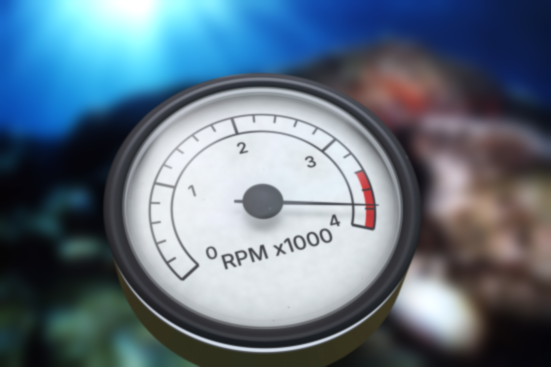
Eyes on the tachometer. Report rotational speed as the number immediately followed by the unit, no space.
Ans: 3800rpm
